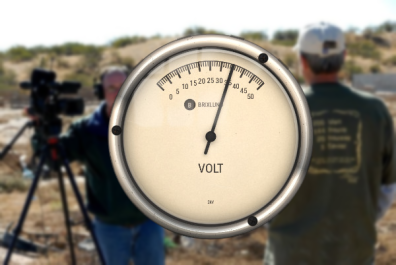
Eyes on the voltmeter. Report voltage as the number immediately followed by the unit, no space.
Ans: 35V
